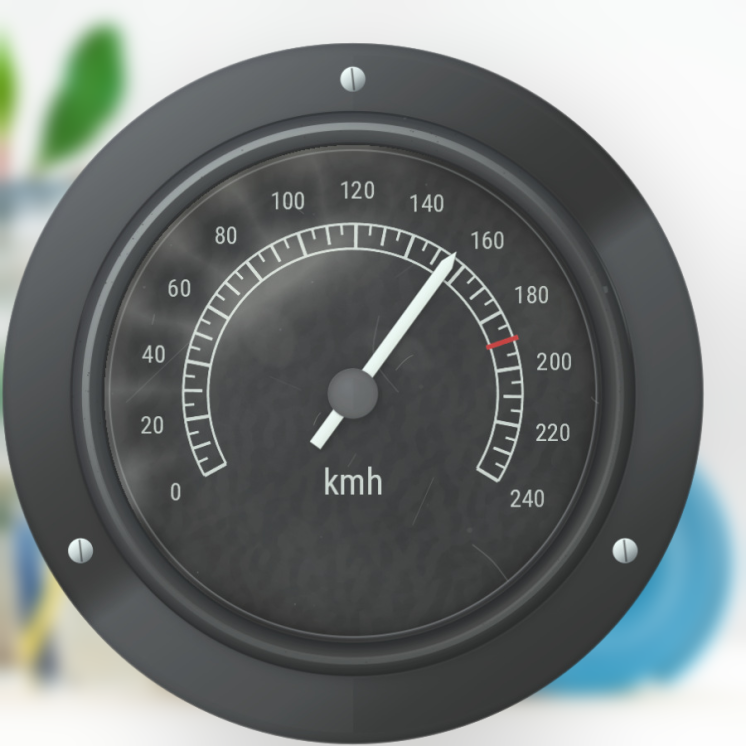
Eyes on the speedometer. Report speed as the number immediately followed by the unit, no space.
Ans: 155km/h
